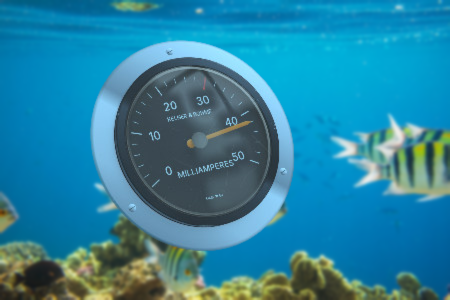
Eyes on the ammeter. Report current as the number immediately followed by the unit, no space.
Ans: 42mA
